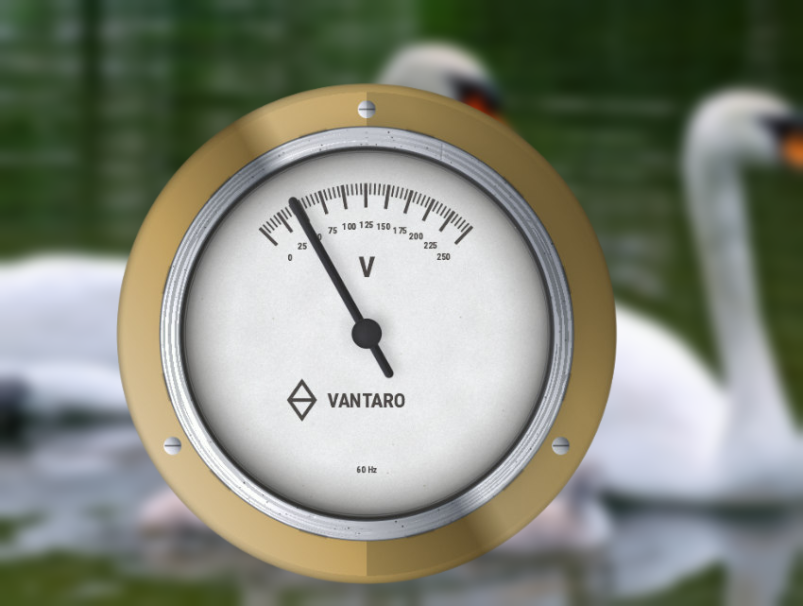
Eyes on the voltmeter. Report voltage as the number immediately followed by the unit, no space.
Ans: 45V
